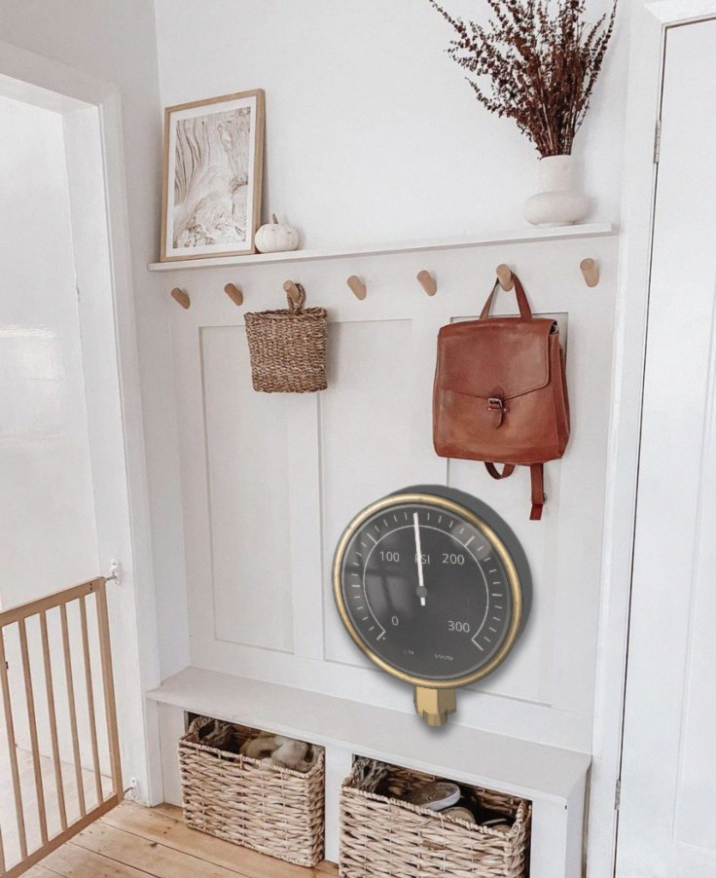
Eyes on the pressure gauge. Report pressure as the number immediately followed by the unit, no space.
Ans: 150psi
